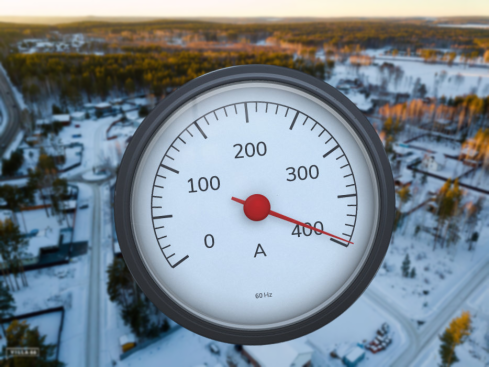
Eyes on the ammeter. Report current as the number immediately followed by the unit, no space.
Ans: 395A
